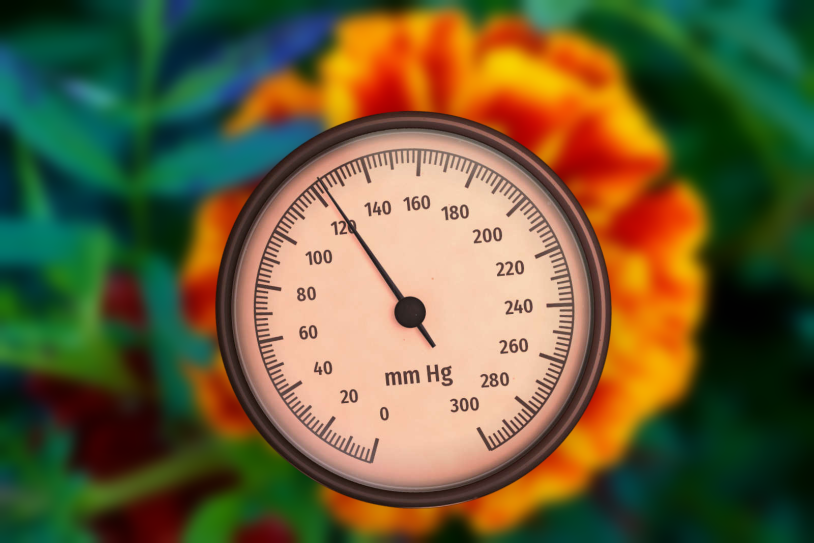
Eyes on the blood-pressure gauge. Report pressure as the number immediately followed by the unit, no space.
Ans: 124mmHg
